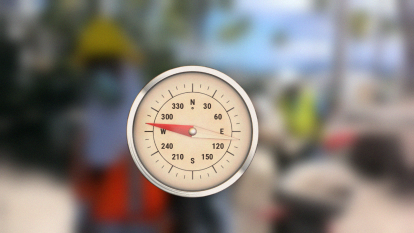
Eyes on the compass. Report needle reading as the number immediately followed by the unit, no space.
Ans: 280°
